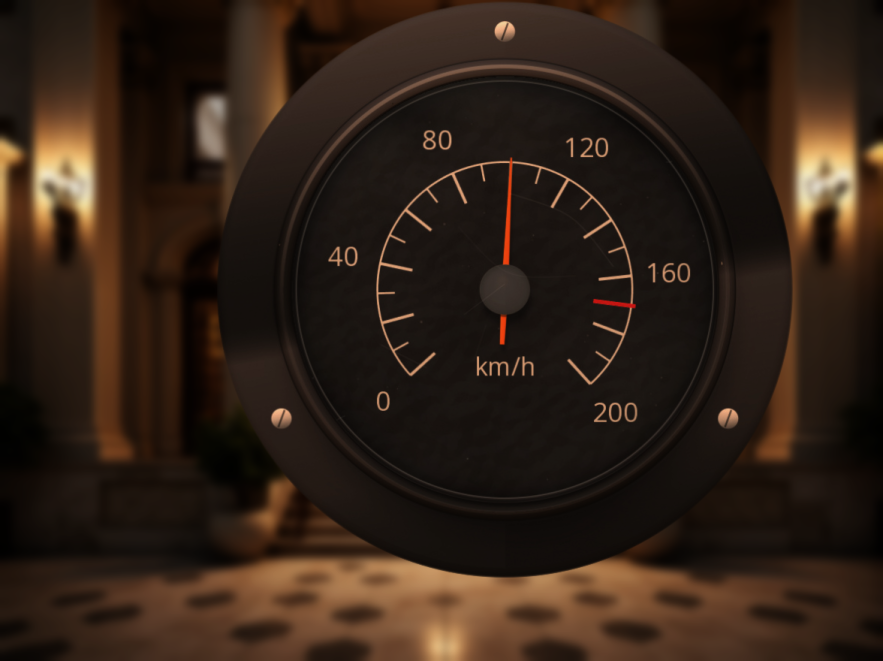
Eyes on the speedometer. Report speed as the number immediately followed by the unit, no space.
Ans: 100km/h
